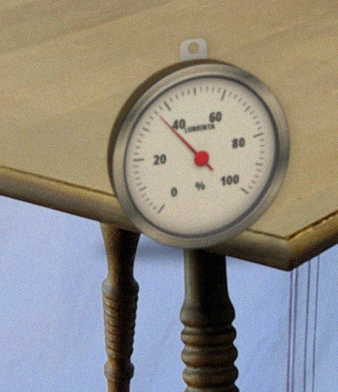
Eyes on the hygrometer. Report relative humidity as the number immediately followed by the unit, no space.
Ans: 36%
